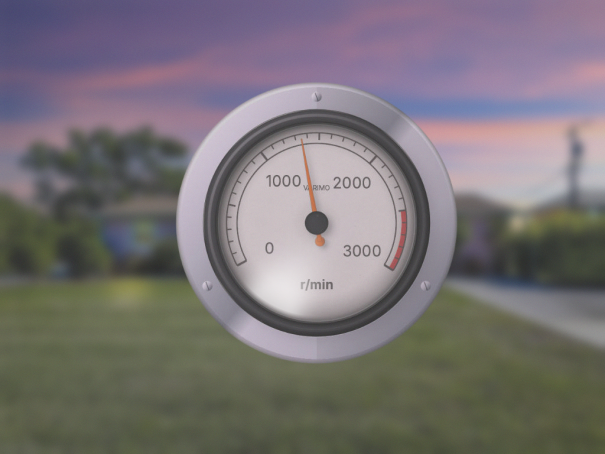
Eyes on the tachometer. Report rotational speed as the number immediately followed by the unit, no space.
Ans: 1350rpm
